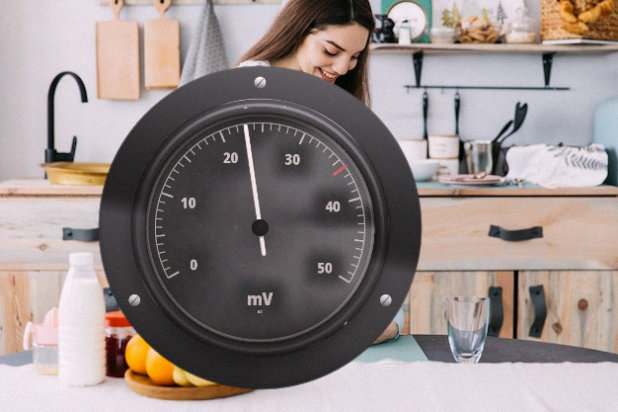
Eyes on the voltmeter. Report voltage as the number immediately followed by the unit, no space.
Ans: 23mV
